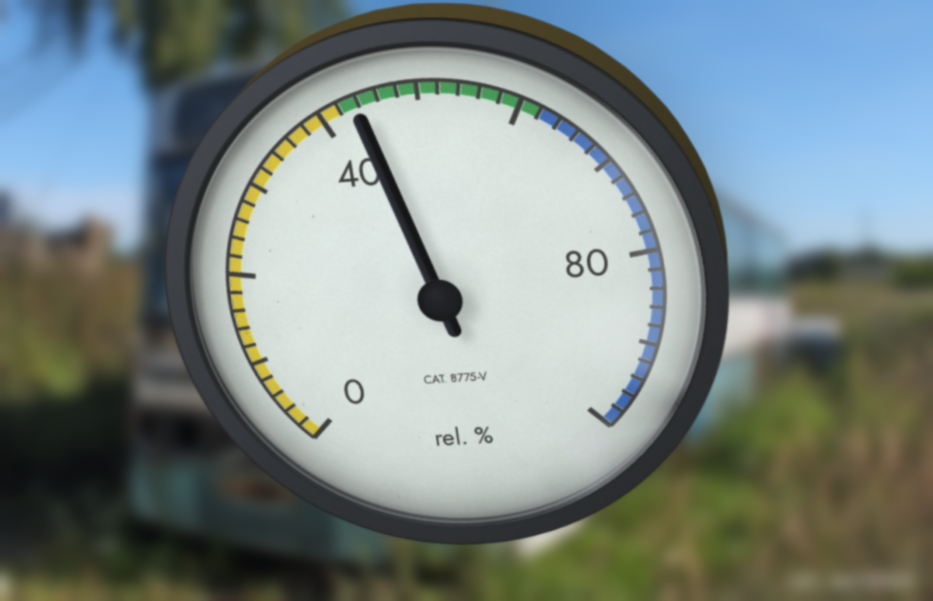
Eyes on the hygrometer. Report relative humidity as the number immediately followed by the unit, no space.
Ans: 44%
